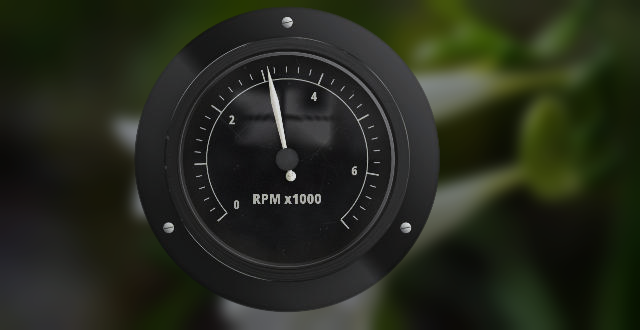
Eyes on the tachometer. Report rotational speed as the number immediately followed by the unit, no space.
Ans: 3100rpm
